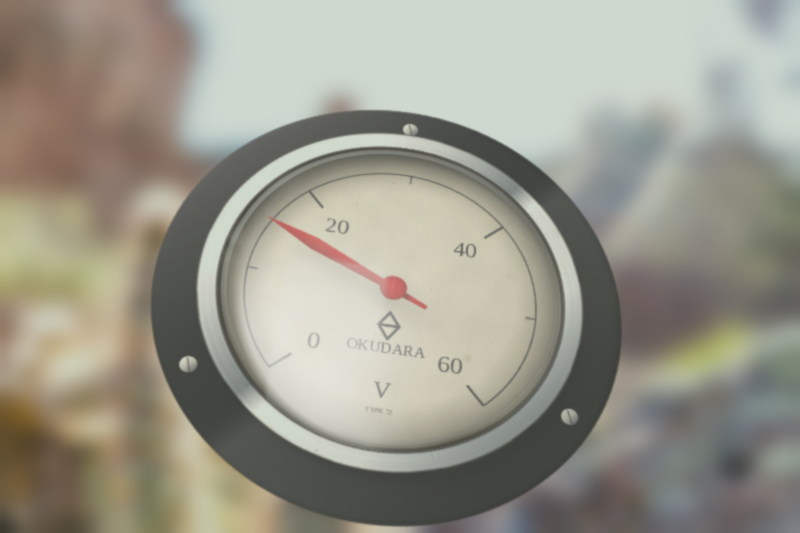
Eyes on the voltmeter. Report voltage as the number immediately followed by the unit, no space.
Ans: 15V
